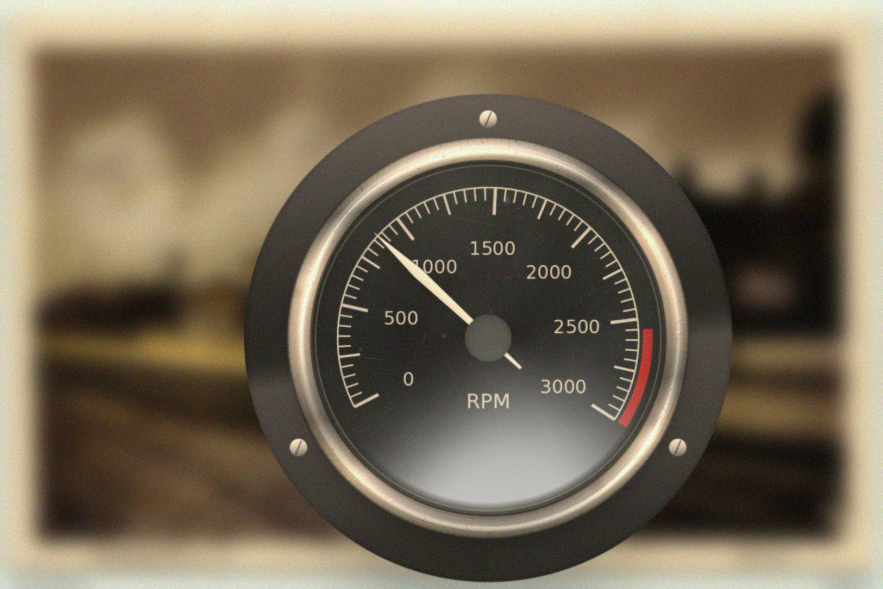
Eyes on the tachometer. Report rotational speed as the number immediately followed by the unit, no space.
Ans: 875rpm
